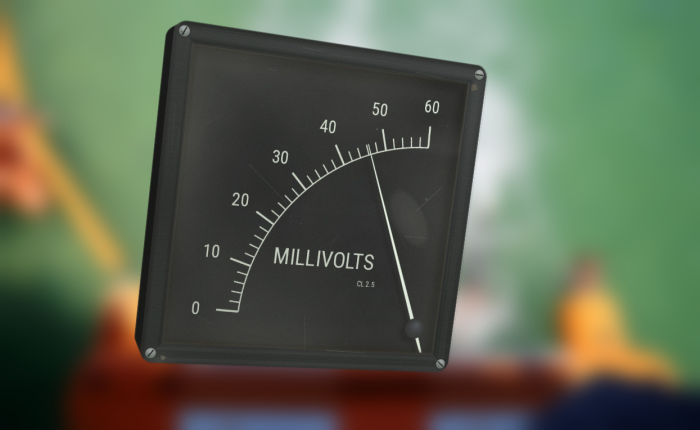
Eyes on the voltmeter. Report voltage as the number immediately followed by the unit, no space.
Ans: 46mV
